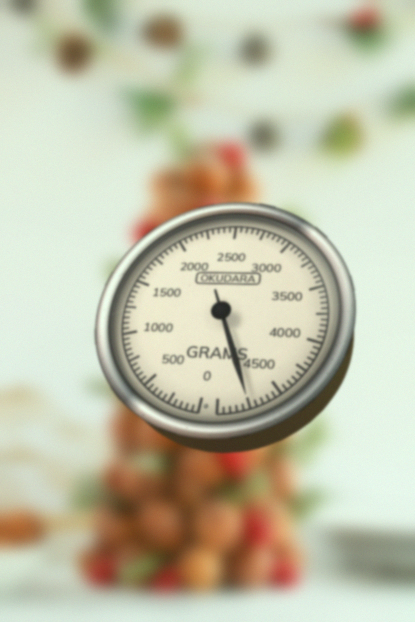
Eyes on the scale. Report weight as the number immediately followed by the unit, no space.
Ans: 4750g
